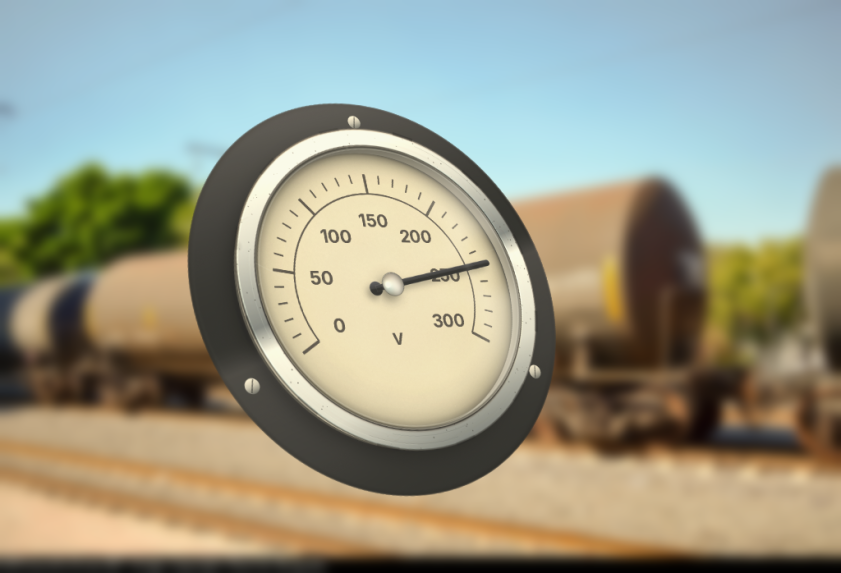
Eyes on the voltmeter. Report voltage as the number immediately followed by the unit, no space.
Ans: 250V
